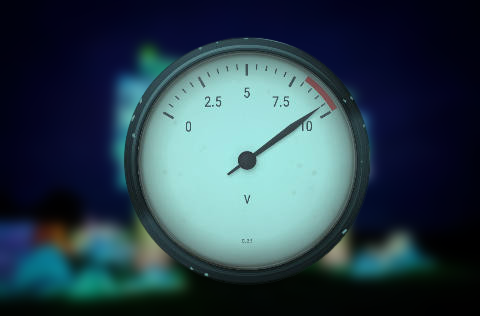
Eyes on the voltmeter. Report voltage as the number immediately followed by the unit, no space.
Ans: 9.5V
